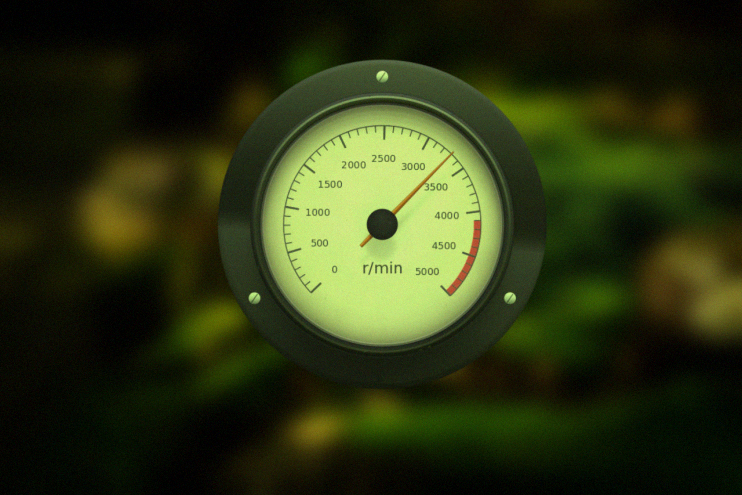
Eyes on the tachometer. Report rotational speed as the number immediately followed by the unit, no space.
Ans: 3300rpm
